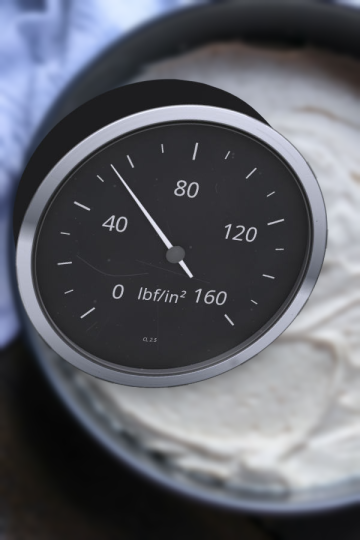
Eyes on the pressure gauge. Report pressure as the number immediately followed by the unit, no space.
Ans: 55psi
